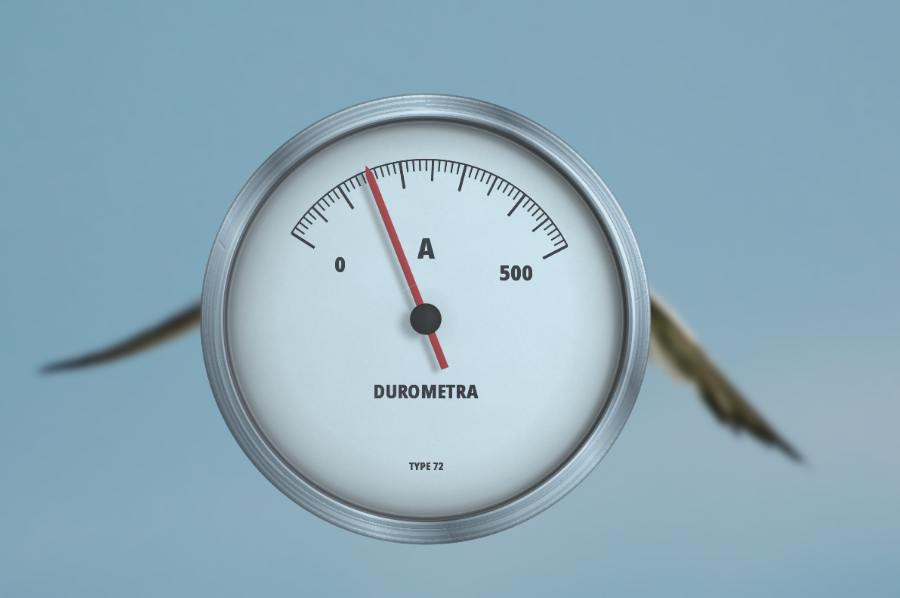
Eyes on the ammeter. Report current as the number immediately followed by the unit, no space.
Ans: 150A
